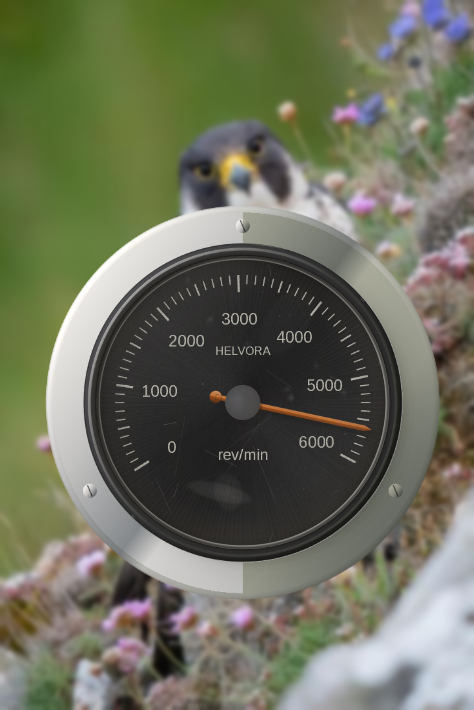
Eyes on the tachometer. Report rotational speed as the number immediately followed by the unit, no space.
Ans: 5600rpm
